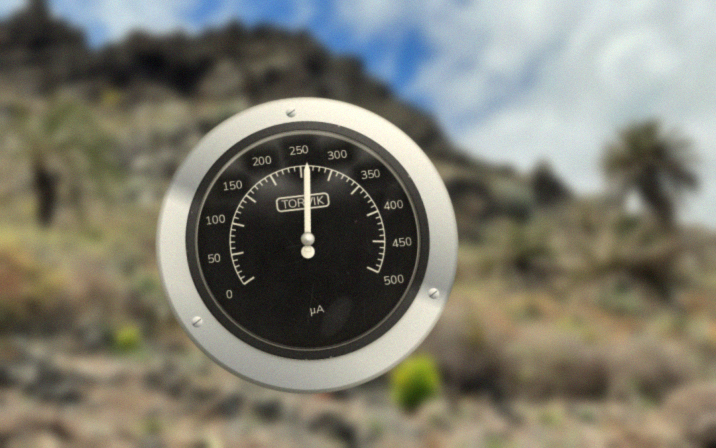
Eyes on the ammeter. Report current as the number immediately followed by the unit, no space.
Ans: 260µA
